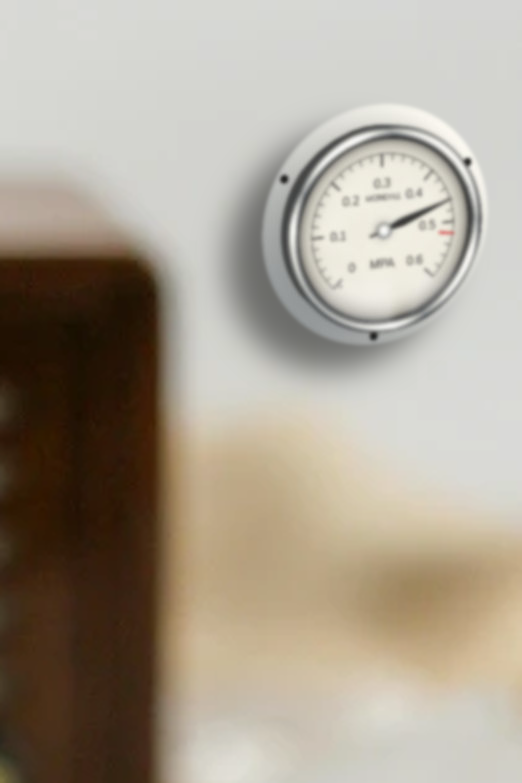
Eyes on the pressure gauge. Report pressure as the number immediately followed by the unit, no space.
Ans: 0.46MPa
